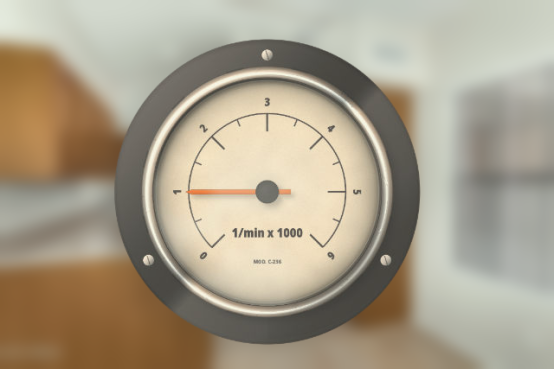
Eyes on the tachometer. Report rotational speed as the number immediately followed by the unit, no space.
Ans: 1000rpm
